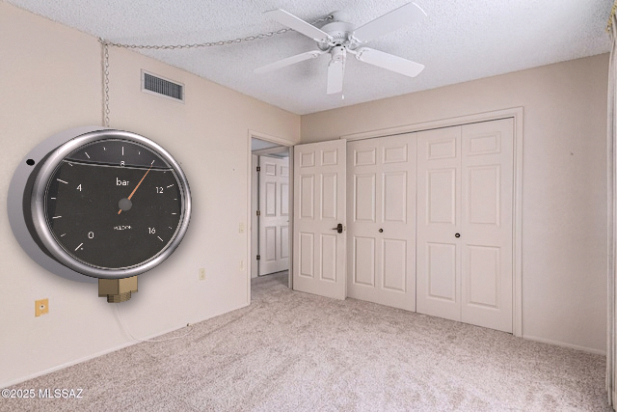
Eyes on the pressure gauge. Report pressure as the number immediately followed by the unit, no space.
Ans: 10bar
